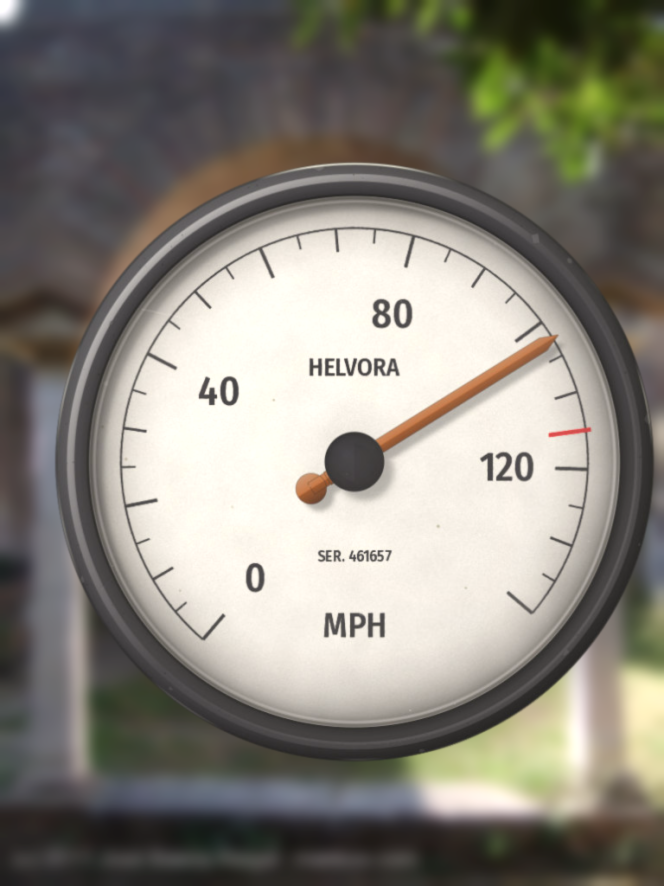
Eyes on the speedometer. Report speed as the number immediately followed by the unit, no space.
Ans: 102.5mph
